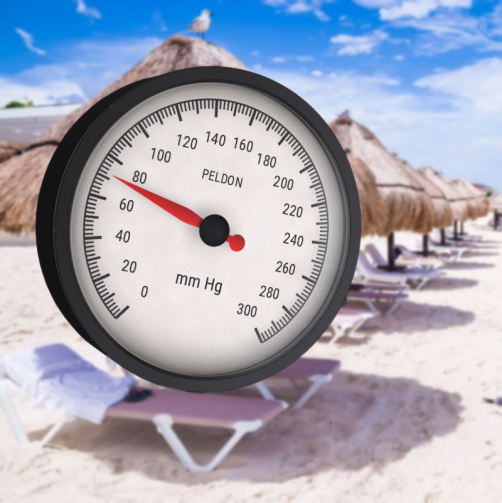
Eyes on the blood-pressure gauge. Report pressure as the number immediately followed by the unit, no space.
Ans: 72mmHg
